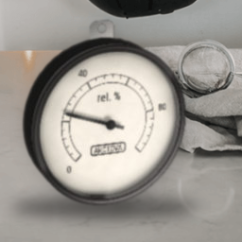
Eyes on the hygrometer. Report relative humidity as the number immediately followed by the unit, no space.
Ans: 24%
